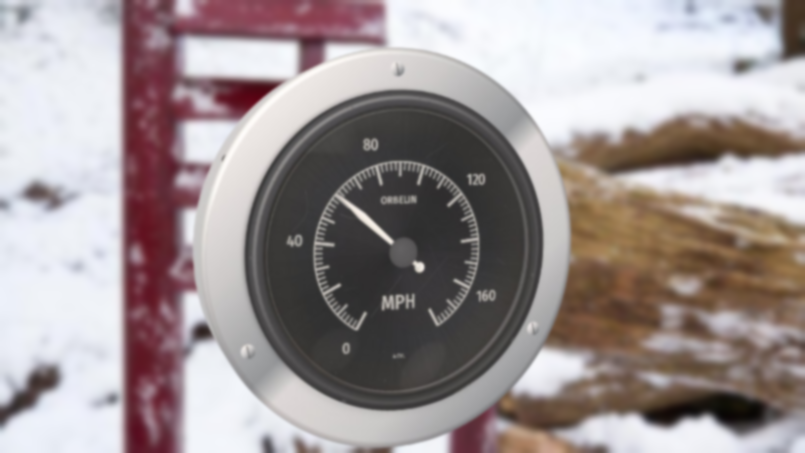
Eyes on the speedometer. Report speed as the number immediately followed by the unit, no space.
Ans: 60mph
